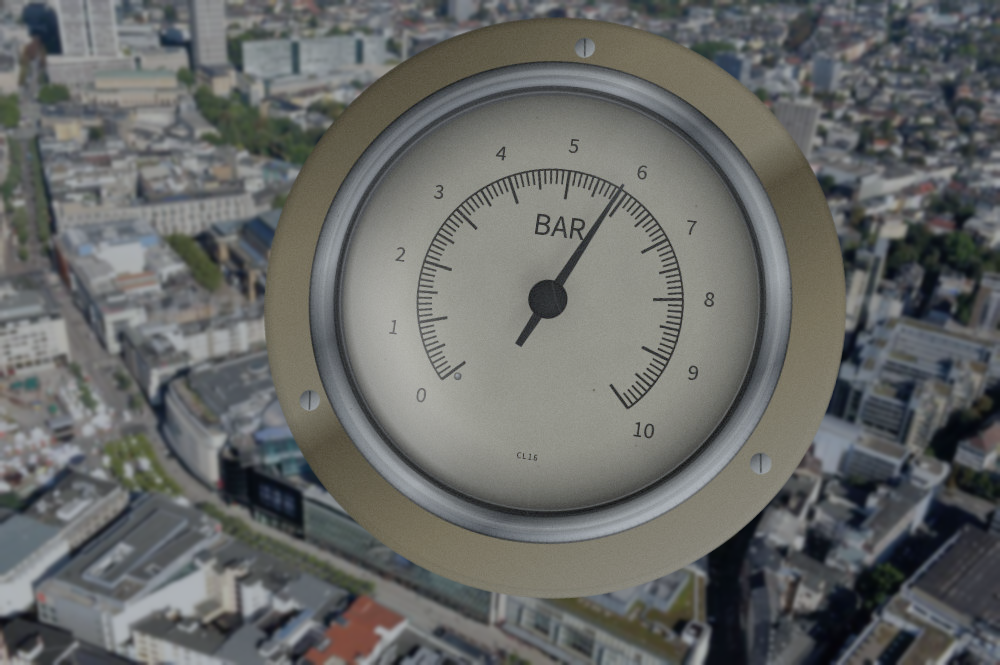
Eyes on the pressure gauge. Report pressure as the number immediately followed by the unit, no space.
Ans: 5.9bar
